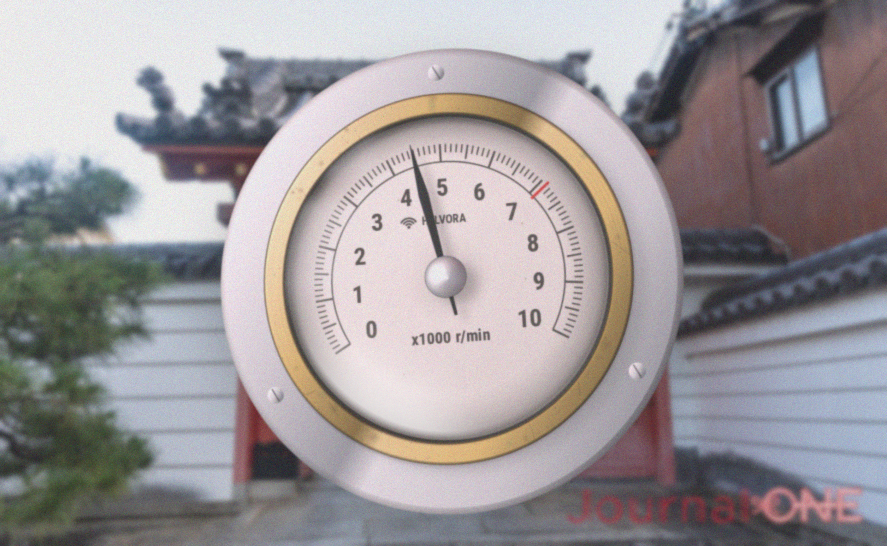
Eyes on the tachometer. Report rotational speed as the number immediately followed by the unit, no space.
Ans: 4500rpm
